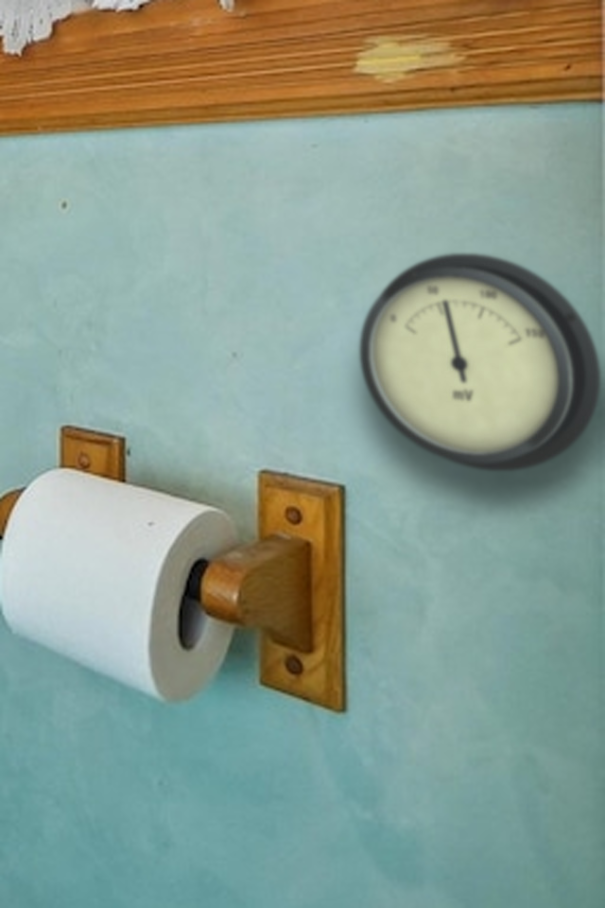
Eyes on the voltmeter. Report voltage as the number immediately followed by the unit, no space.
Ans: 60mV
